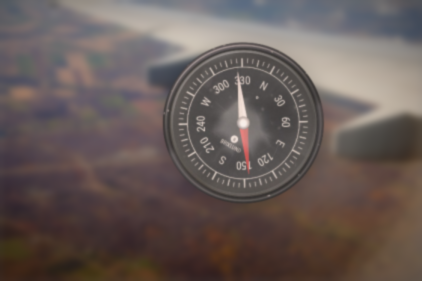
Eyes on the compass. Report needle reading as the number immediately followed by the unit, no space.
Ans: 145°
